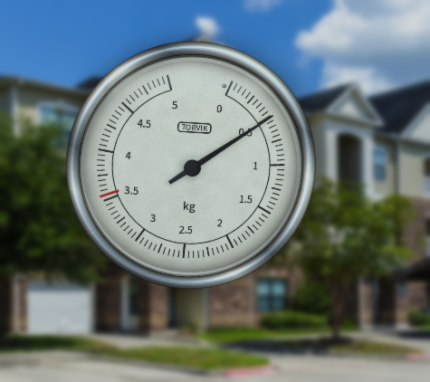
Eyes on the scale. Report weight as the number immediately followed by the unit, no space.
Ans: 0.5kg
